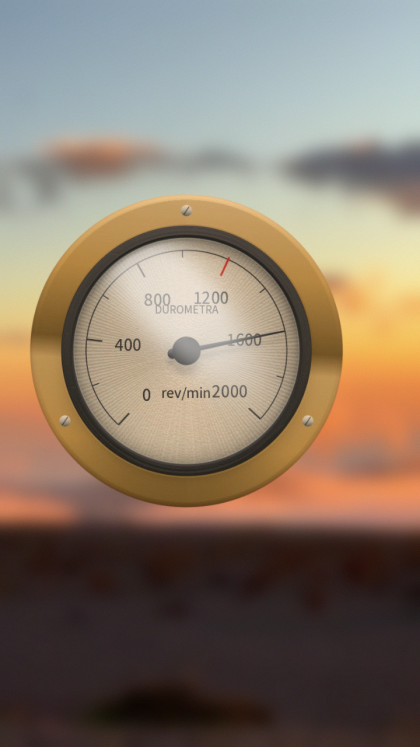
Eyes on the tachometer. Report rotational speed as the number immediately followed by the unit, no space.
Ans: 1600rpm
